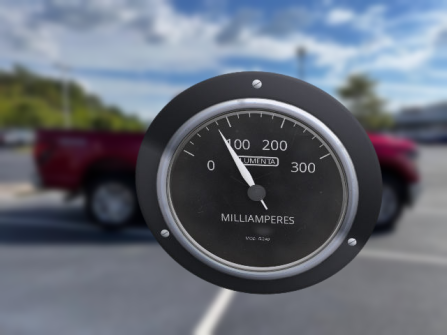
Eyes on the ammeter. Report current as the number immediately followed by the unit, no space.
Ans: 80mA
